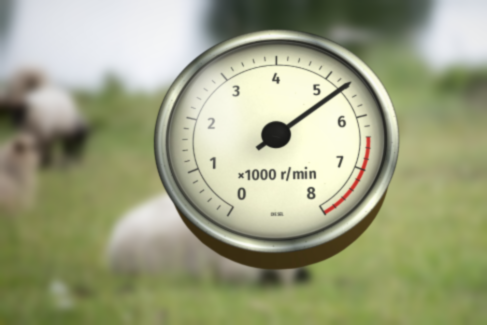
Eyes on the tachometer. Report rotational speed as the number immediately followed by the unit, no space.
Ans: 5400rpm
